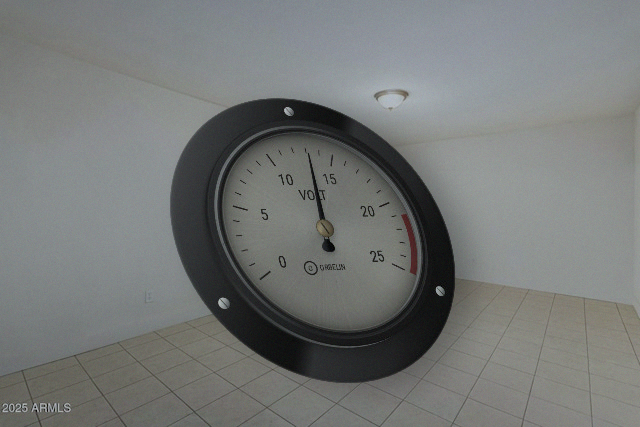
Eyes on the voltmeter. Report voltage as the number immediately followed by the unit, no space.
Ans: 13V
